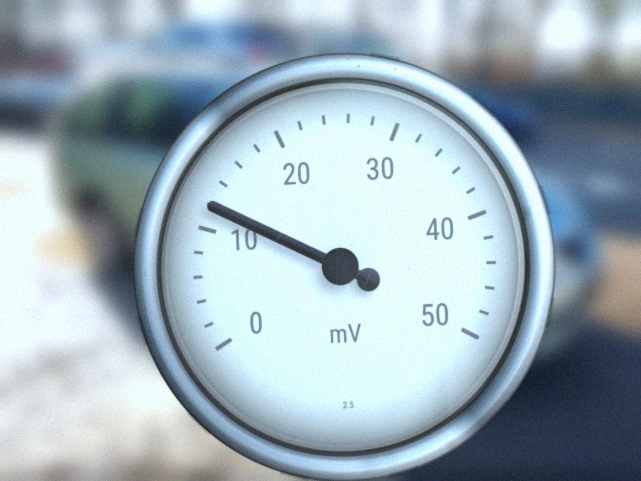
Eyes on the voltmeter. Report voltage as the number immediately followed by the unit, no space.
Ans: 12mV
